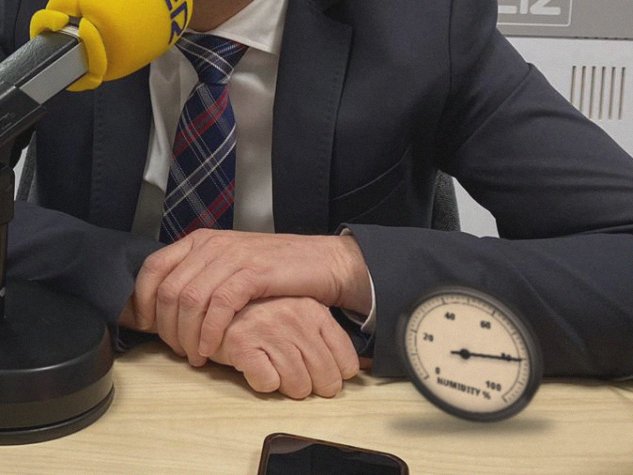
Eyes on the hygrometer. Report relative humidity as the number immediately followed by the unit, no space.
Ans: 80%
